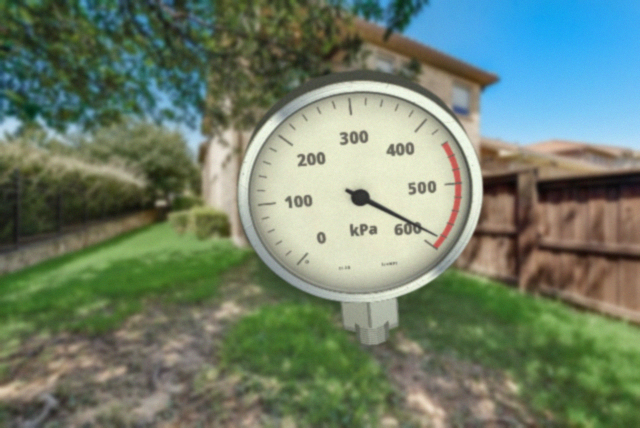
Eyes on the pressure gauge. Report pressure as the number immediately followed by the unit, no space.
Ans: 580kPa
